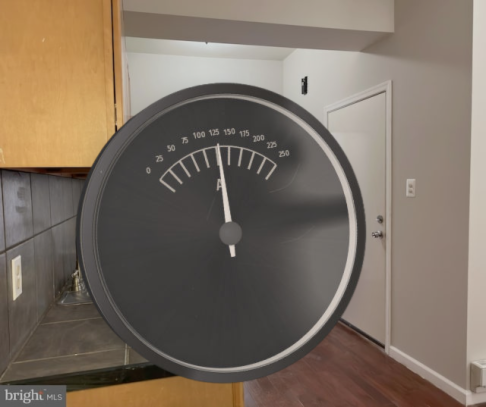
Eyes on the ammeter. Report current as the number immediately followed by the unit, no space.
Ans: 125A
